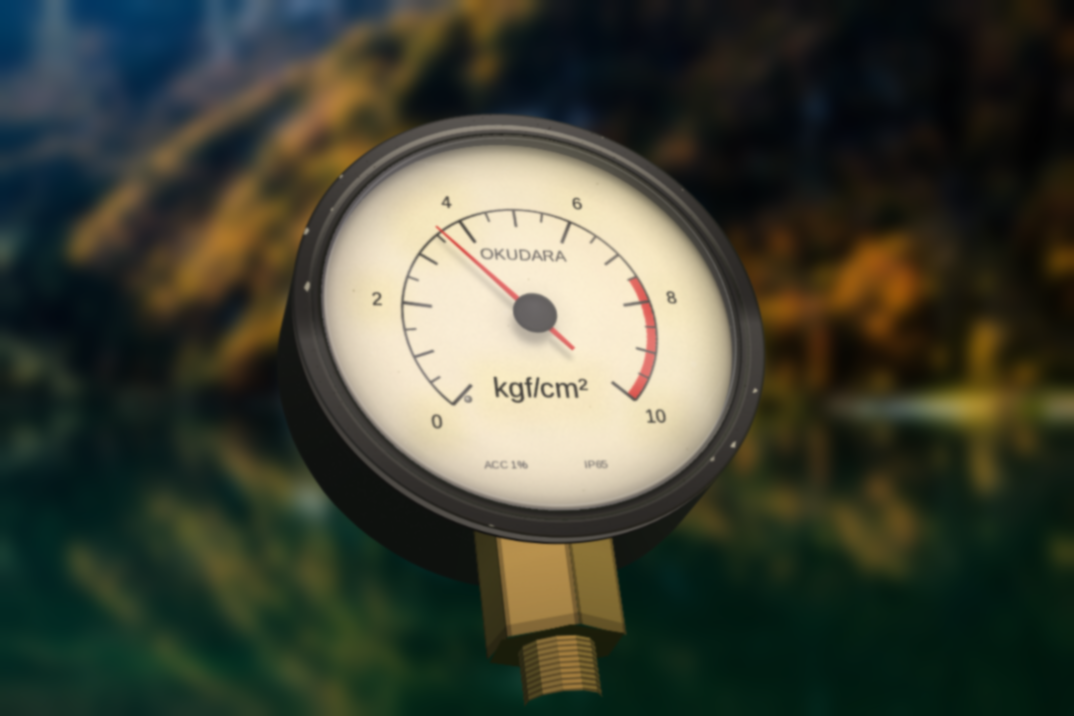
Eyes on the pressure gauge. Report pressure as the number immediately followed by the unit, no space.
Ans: 3.5kg/cm²
